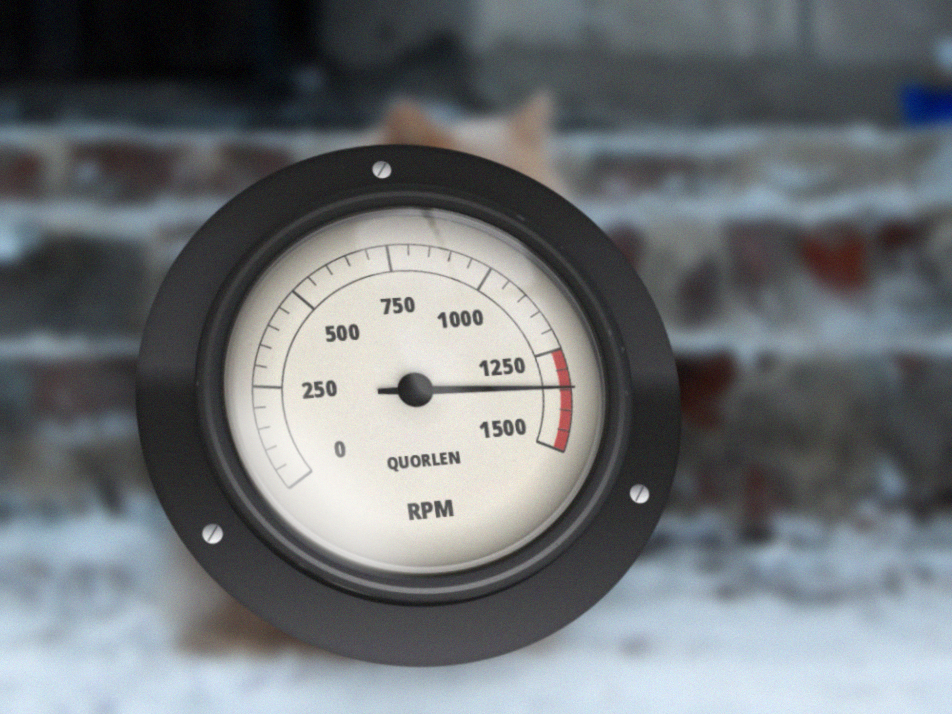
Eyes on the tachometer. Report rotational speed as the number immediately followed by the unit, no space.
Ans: 1350rpm
